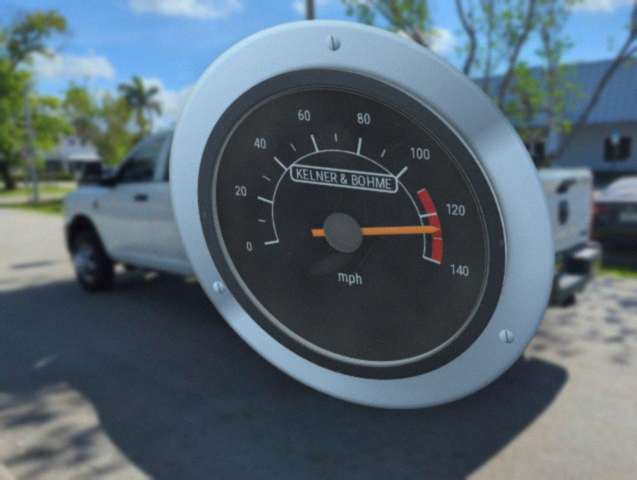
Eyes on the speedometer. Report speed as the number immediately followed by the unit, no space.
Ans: 125mph
